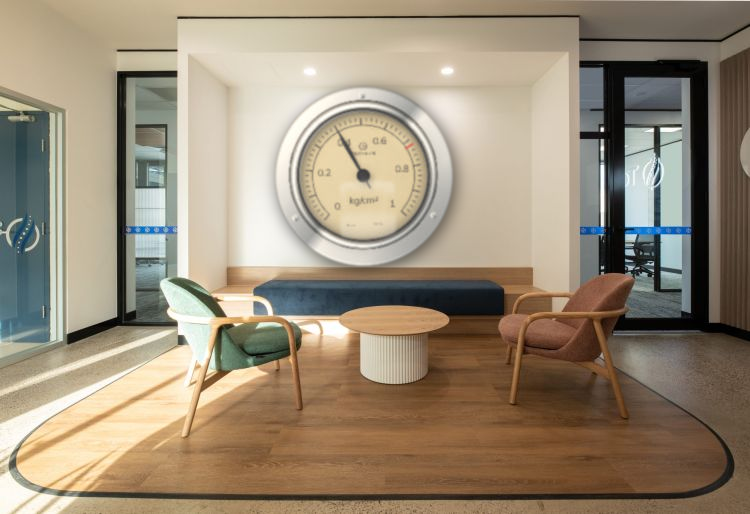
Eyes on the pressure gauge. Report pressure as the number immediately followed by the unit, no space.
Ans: 0.4kg/cm²
